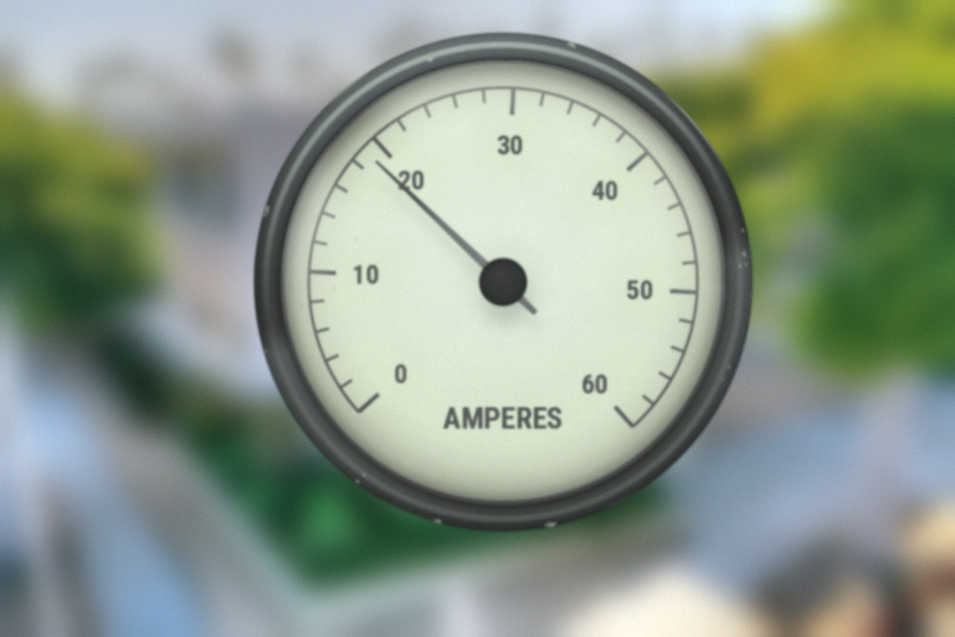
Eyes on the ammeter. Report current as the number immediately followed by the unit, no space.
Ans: 19A
